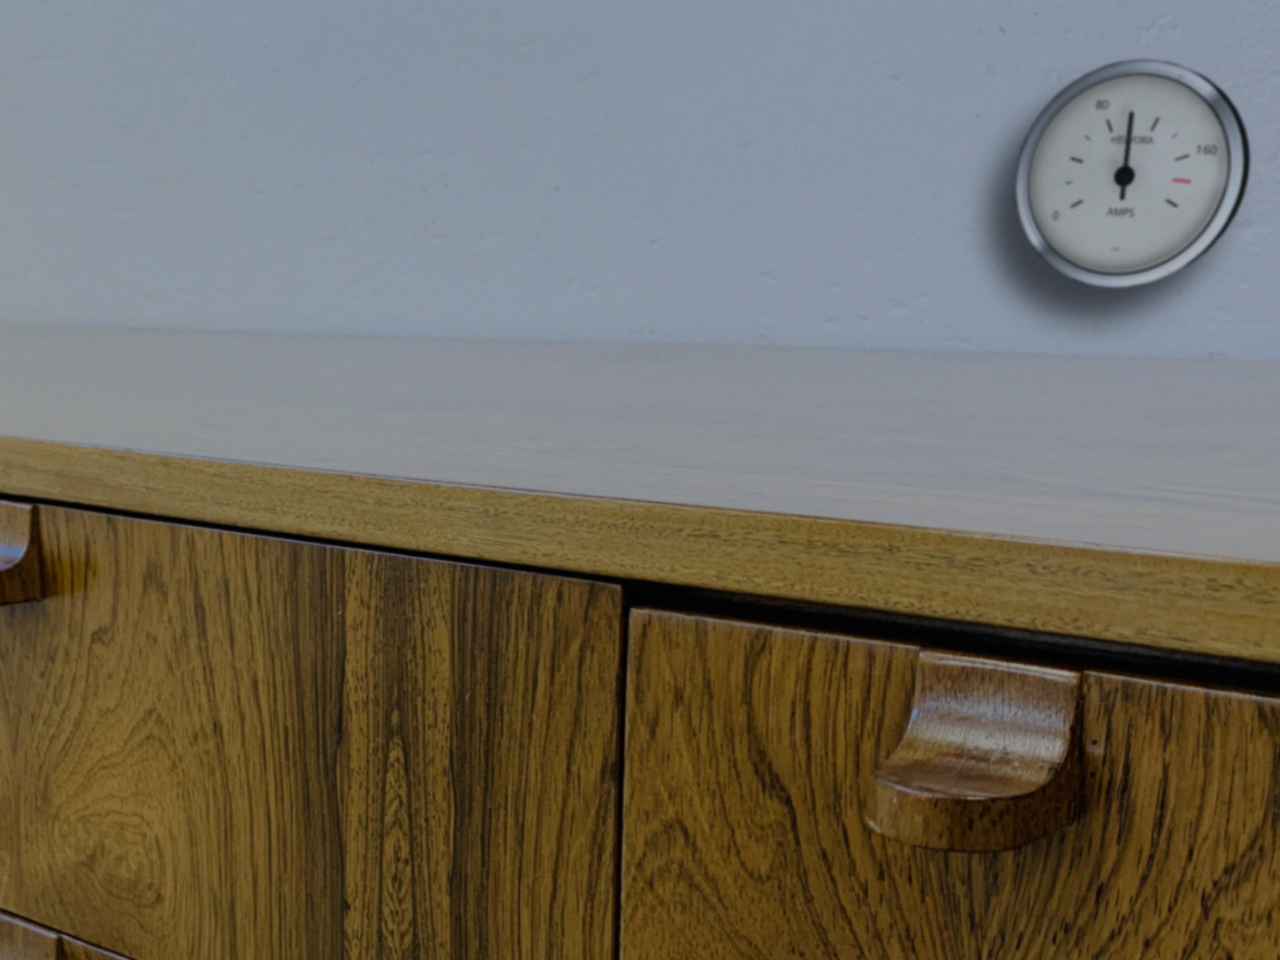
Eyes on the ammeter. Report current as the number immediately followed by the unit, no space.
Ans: 100A
